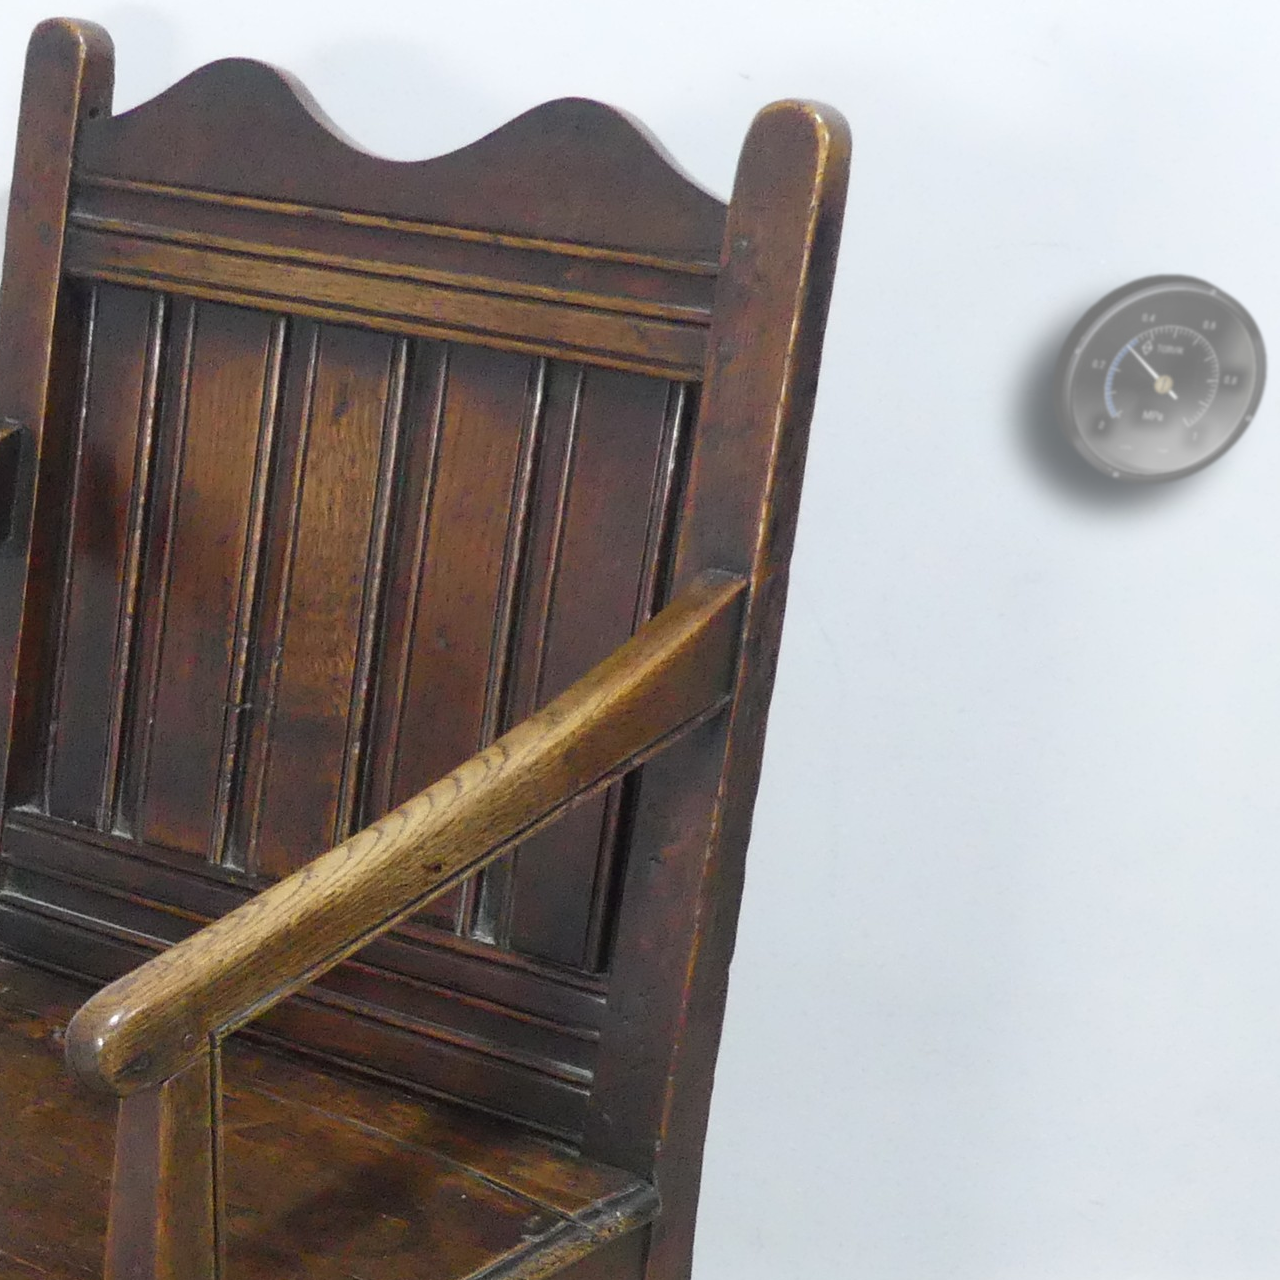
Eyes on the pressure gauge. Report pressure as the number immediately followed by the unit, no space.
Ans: 0.3MPa
